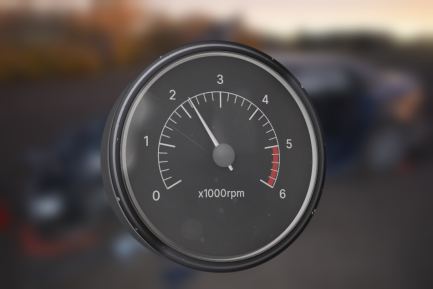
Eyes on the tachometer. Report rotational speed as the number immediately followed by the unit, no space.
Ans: 2200rpm
